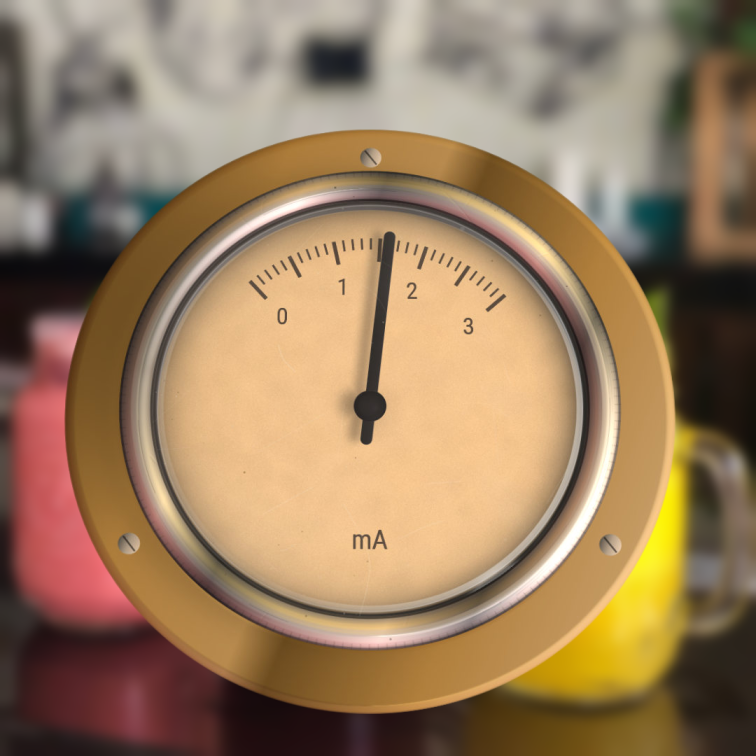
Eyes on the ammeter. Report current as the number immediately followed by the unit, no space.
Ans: 1.6mA
